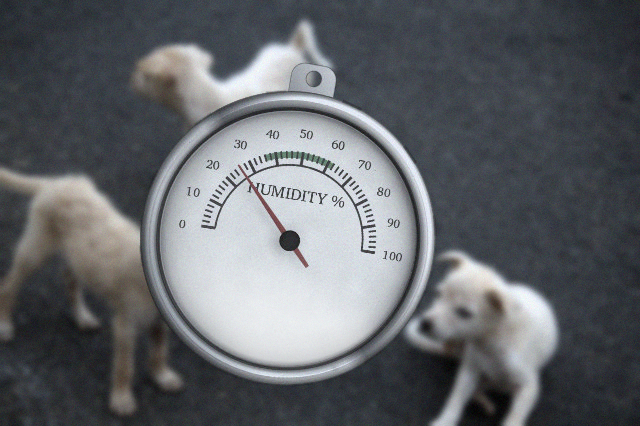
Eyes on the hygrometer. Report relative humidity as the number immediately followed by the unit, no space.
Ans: 26%
